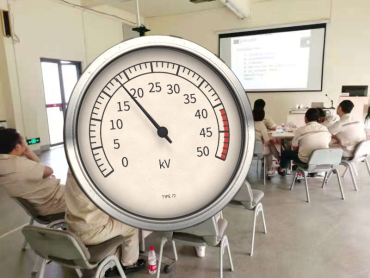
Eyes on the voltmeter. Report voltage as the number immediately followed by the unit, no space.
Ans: 18kV
